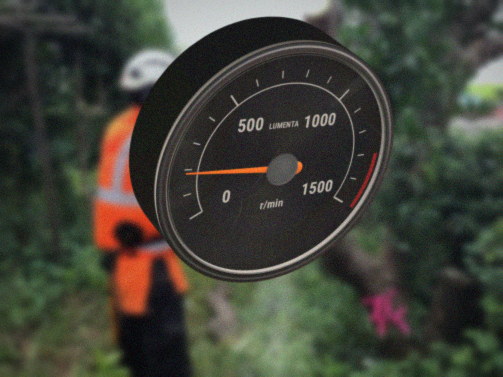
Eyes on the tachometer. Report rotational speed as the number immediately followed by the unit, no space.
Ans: 200rpm
